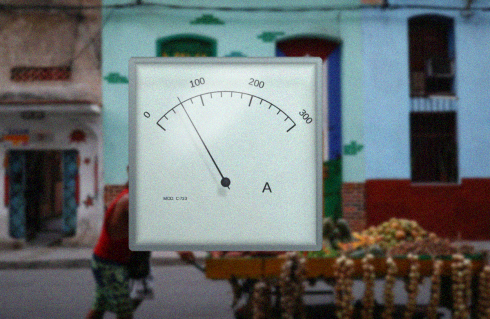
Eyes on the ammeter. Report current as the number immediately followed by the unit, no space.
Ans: 60A
